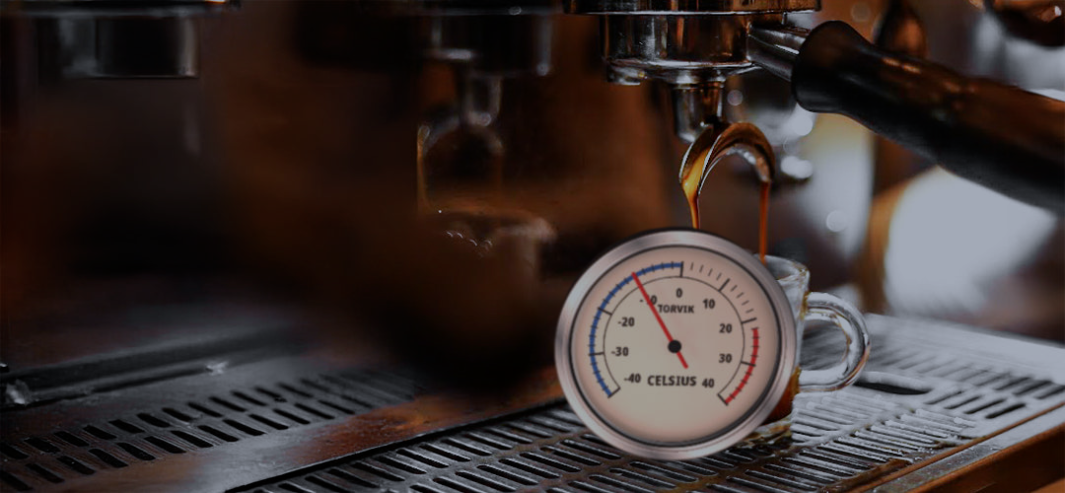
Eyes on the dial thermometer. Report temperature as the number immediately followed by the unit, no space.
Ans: -10°C
